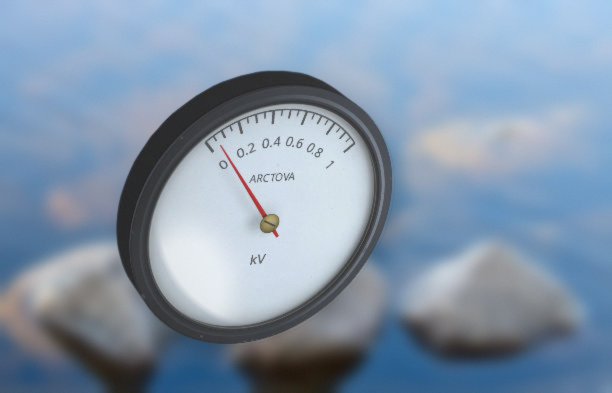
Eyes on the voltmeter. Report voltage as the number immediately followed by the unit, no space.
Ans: 0.05kV
